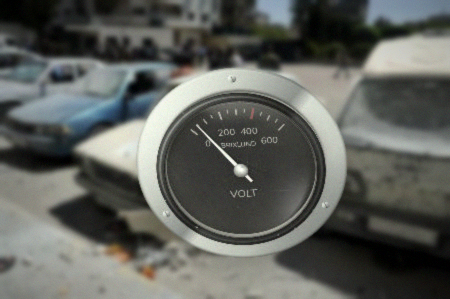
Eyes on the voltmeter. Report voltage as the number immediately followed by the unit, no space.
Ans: 50V
